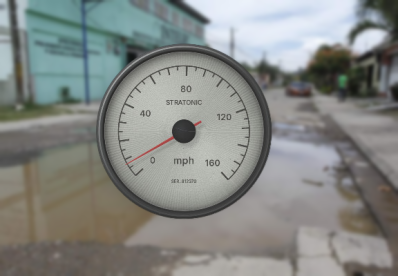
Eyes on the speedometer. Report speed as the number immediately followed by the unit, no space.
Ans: 7.5mph
